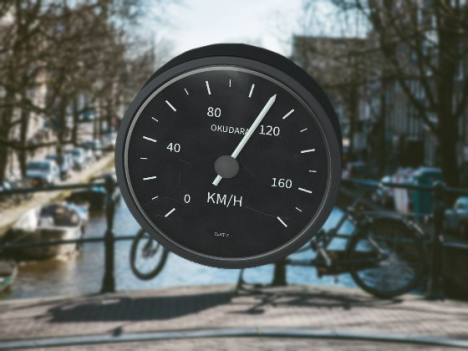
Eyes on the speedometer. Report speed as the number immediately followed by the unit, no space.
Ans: 110km/h
